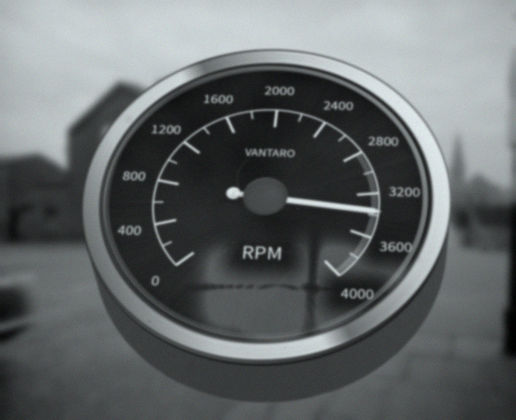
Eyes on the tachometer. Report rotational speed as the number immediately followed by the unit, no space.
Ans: 3400rpm
